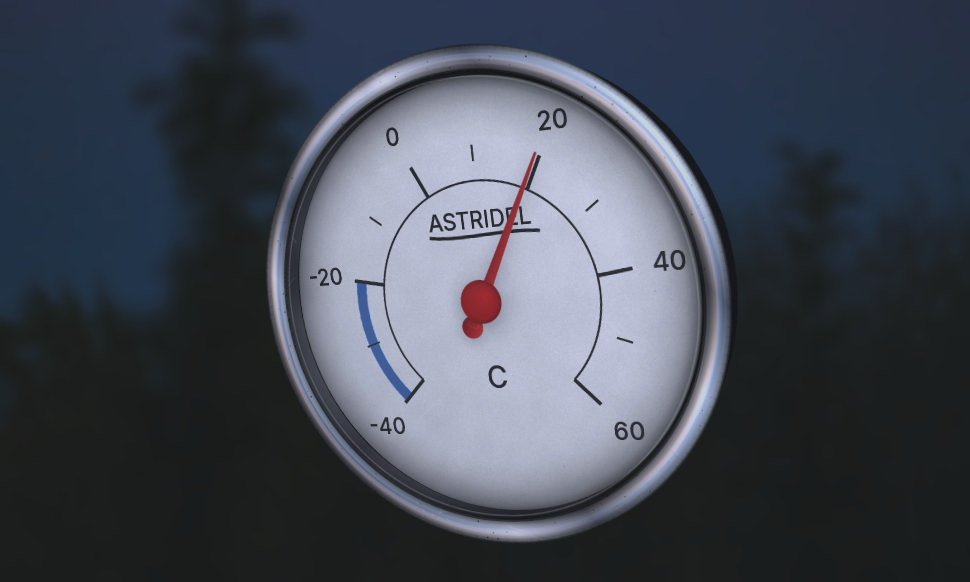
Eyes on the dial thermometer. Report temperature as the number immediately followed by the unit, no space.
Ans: 20°C
